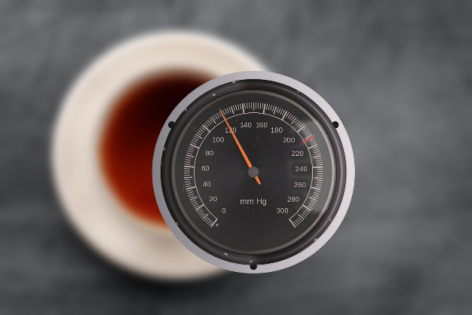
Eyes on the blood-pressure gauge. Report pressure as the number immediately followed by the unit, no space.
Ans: 120mmHg
